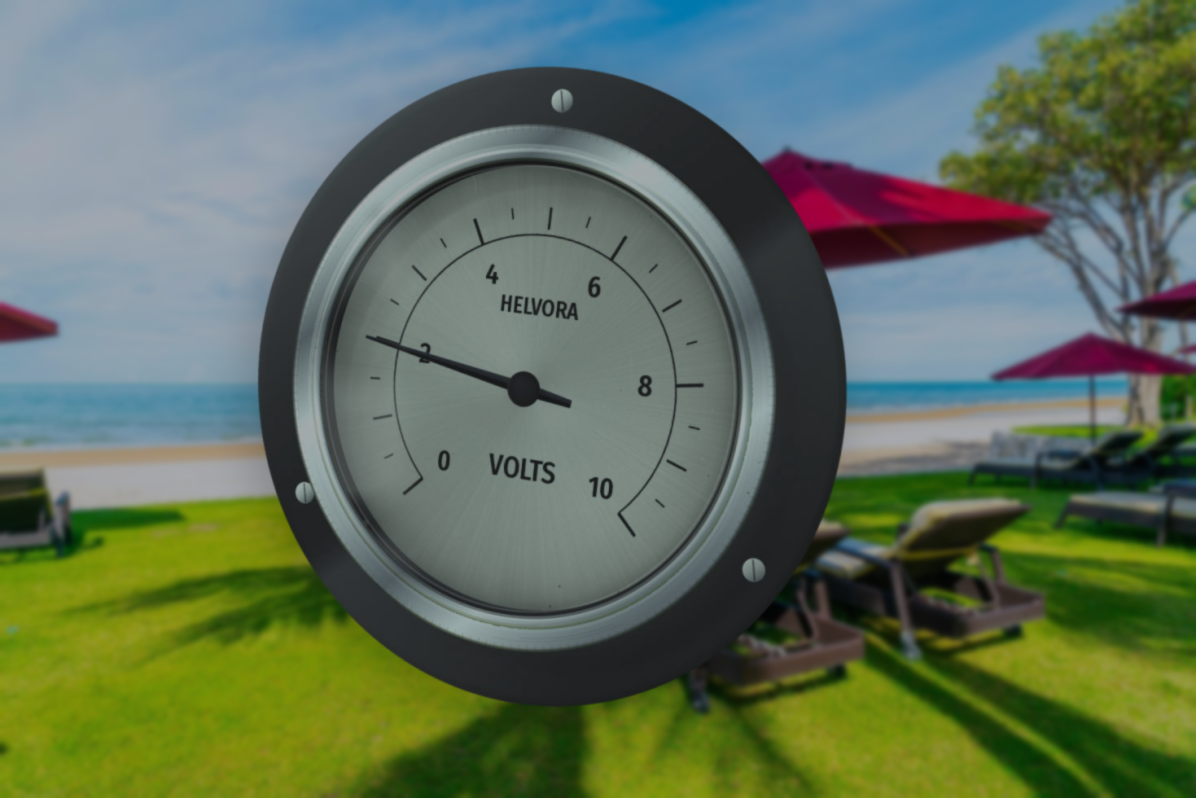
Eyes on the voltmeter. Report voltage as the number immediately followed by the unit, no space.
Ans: 2V
